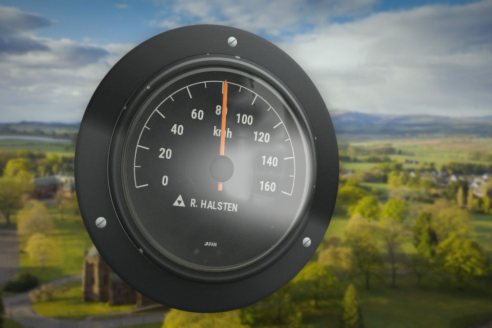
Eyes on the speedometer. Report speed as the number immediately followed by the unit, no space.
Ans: 80km/h
